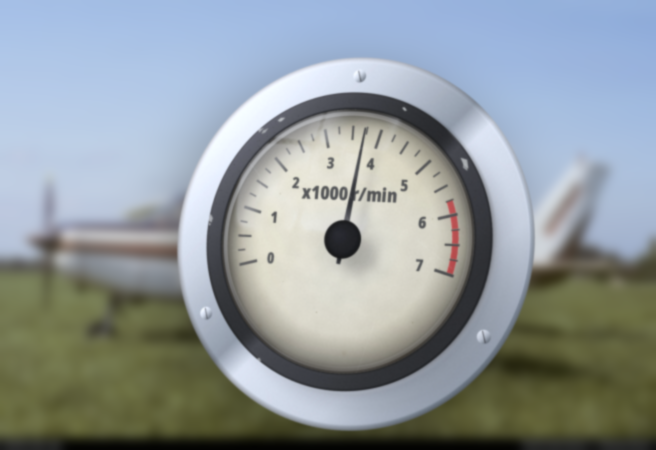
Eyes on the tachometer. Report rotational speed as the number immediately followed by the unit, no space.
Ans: 3750rpm
